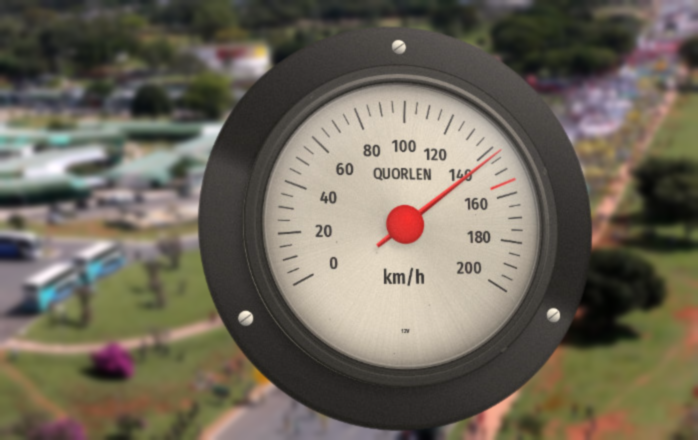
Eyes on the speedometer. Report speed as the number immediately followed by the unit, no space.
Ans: 142.5km/h
